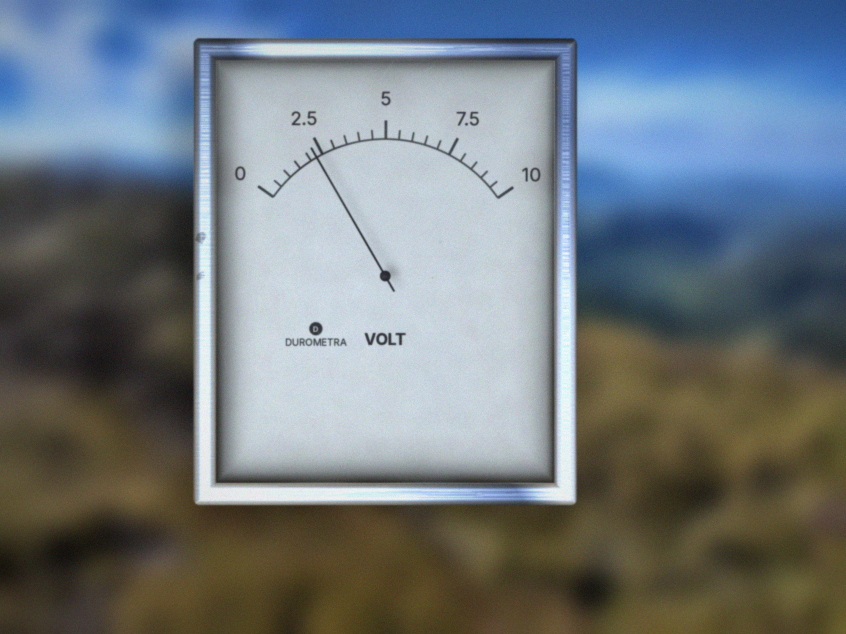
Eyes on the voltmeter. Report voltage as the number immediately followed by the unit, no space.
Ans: 2.25V
